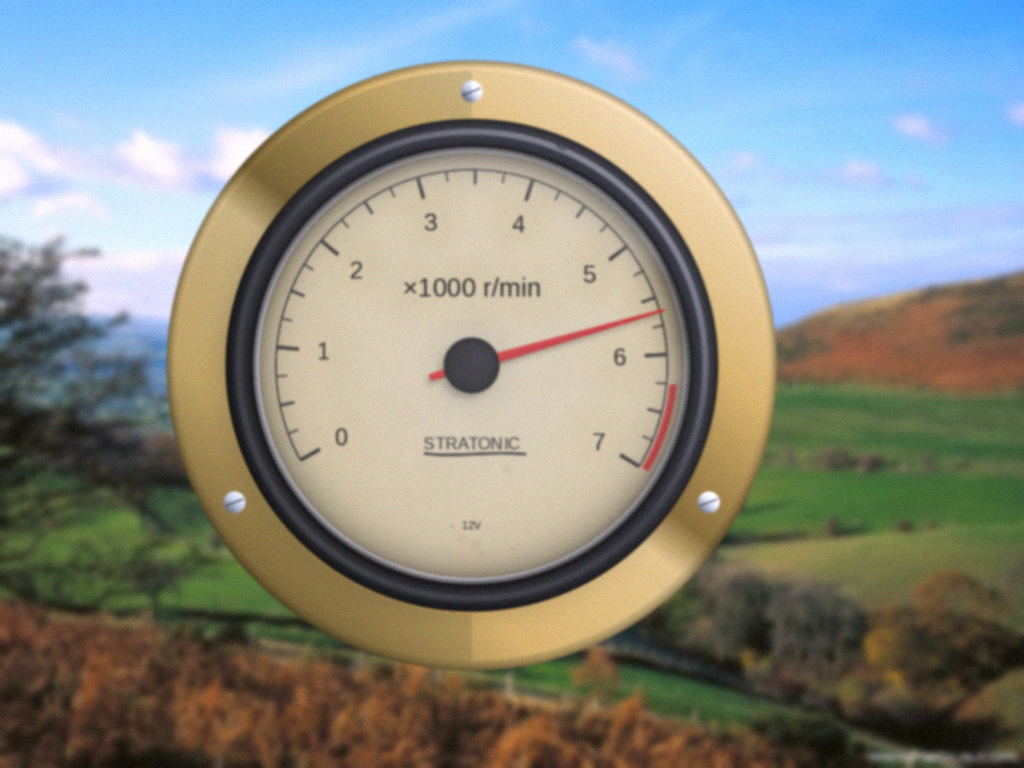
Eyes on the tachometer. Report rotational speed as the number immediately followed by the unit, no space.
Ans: 5625rpm
